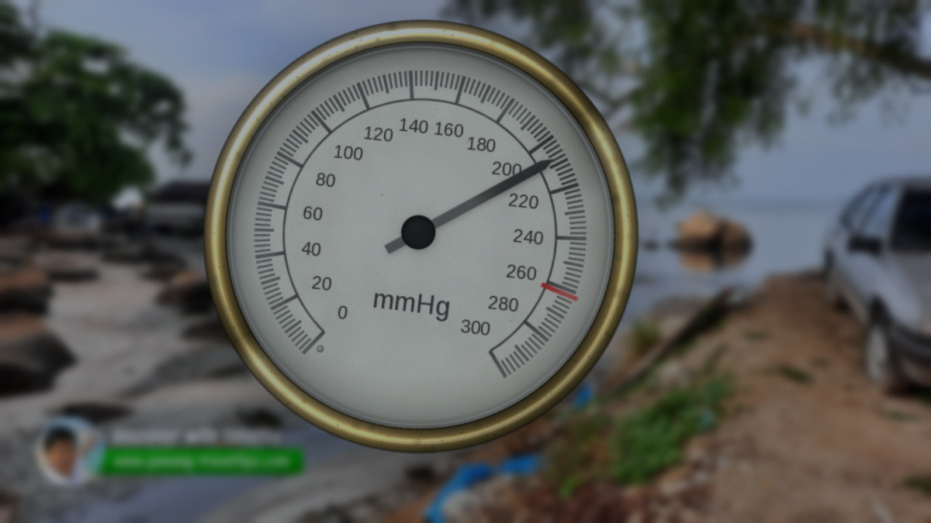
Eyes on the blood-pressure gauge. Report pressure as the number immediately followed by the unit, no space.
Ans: 208mmHg
